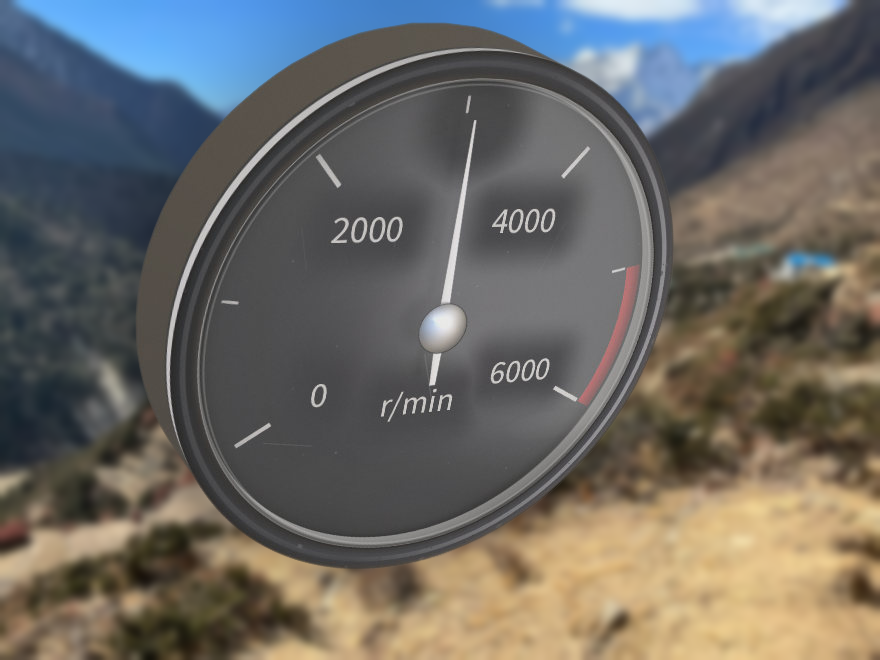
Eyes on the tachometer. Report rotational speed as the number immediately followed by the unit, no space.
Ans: 3000rpm
